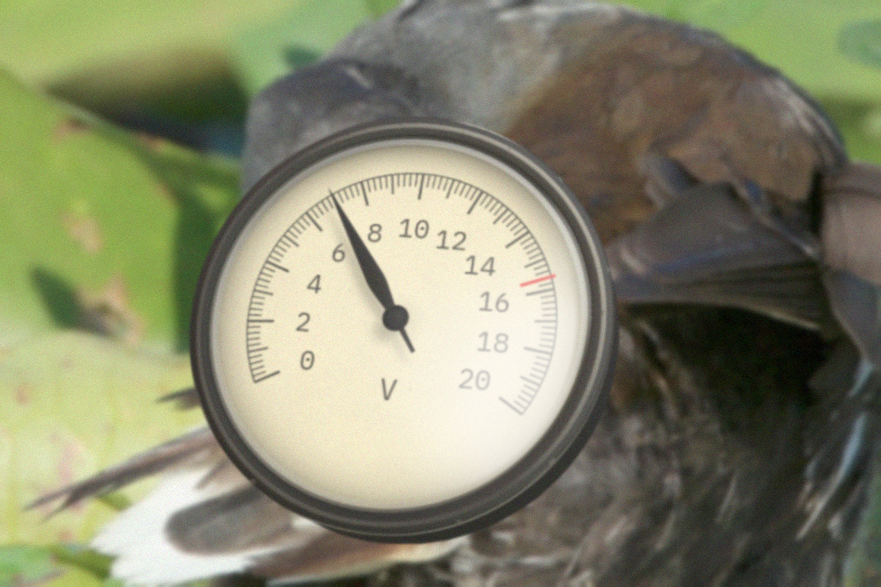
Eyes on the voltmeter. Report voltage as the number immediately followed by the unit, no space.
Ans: 7V
